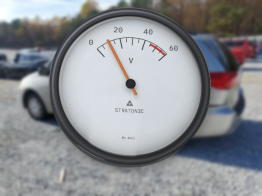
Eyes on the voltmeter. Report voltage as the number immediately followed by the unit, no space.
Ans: 10V
